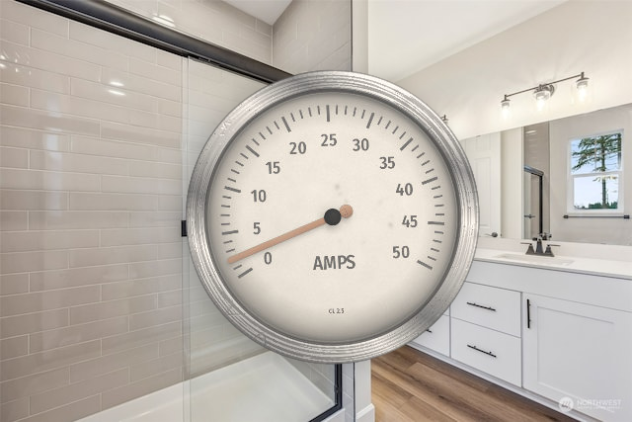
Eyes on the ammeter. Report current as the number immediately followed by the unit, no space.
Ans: 2A
